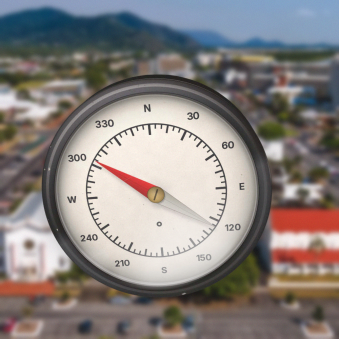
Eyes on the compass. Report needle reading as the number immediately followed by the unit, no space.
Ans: 305°
